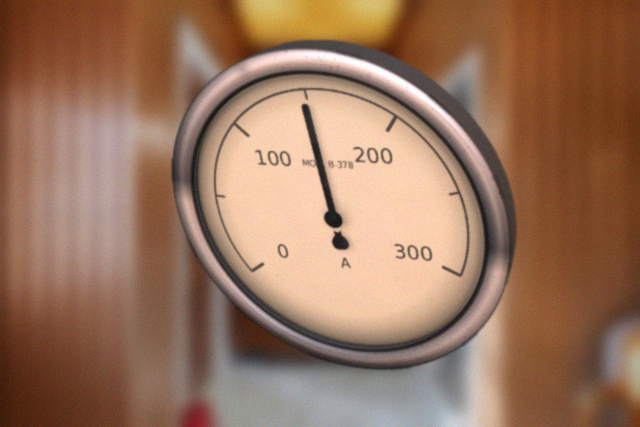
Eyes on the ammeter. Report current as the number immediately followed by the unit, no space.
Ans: 150A
